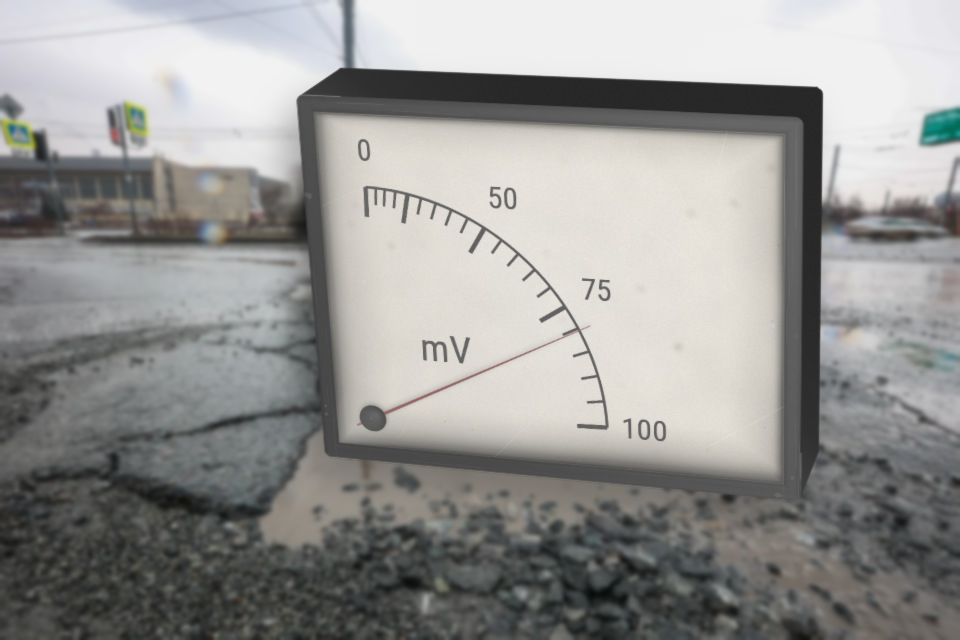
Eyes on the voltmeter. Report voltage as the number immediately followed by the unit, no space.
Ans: 80mV
